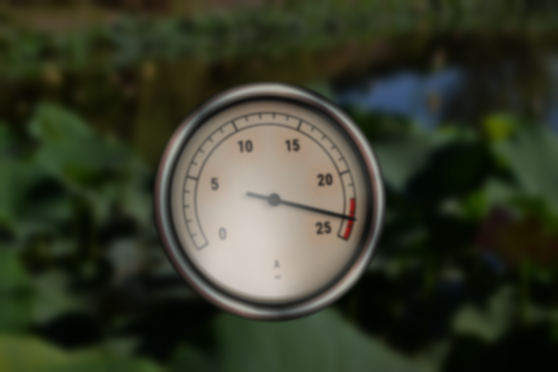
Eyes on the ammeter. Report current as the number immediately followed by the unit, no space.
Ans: 23.5A
